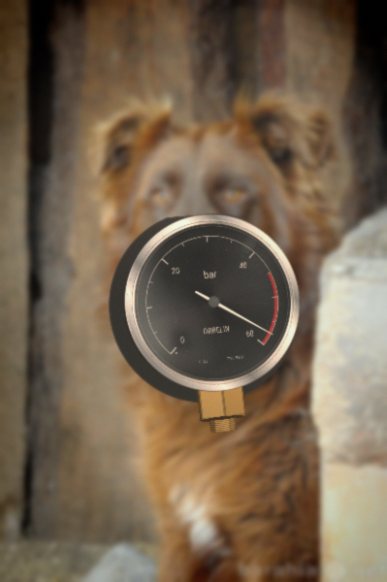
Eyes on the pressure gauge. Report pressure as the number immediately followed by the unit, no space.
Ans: 57.5bar
